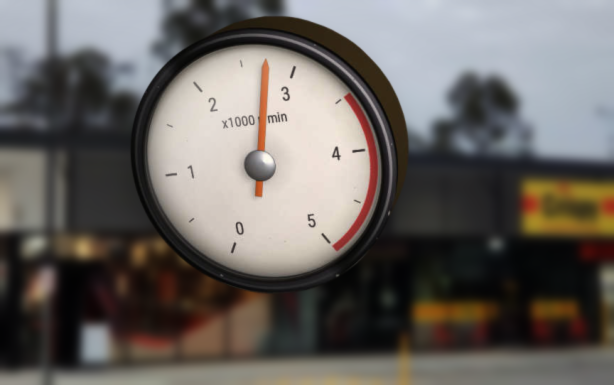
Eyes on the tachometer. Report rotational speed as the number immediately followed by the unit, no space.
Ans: 2750rpm
